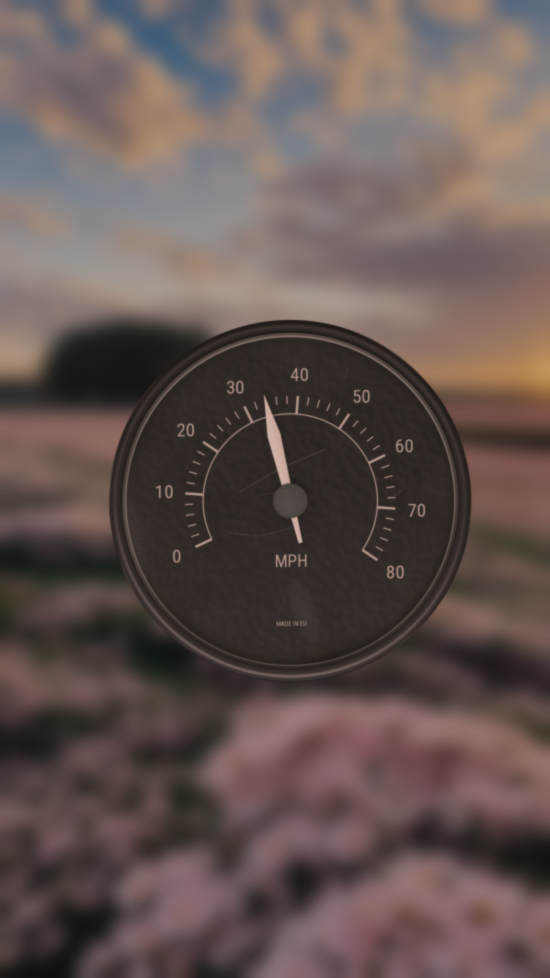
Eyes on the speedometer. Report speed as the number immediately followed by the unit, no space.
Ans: 34mph
